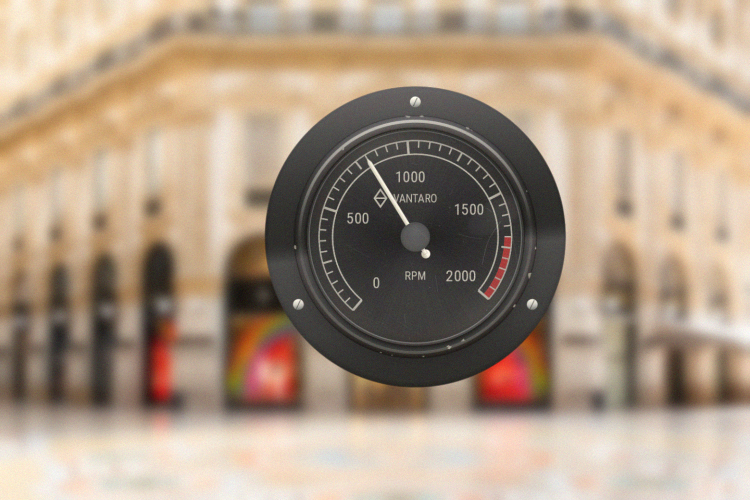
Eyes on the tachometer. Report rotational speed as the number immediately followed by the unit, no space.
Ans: 800rpm
